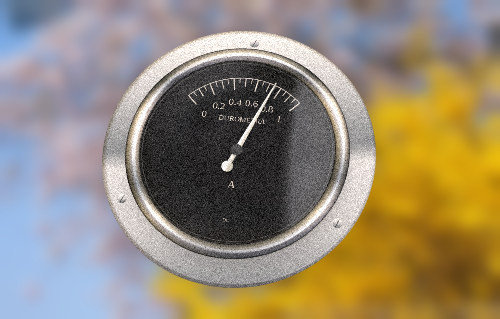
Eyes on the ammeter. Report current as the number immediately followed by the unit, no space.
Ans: 0.75A
